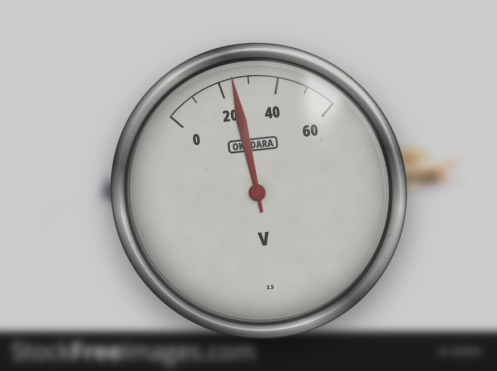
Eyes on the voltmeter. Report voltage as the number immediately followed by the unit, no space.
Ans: 25V
